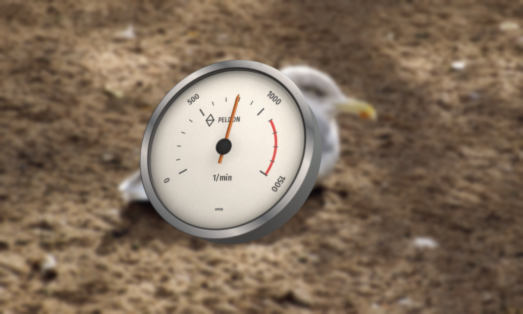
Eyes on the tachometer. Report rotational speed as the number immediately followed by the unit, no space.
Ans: 800rpm
